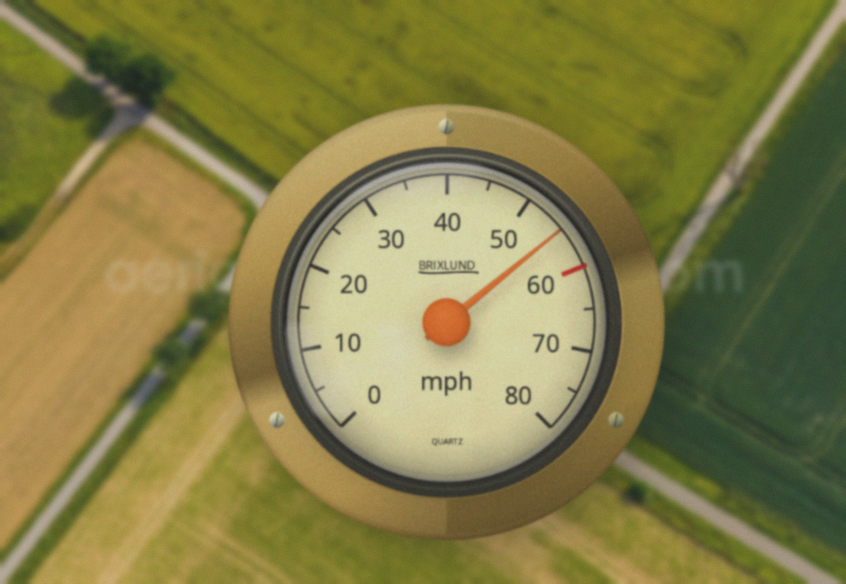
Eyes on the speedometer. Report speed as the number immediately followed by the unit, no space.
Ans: 55mph
